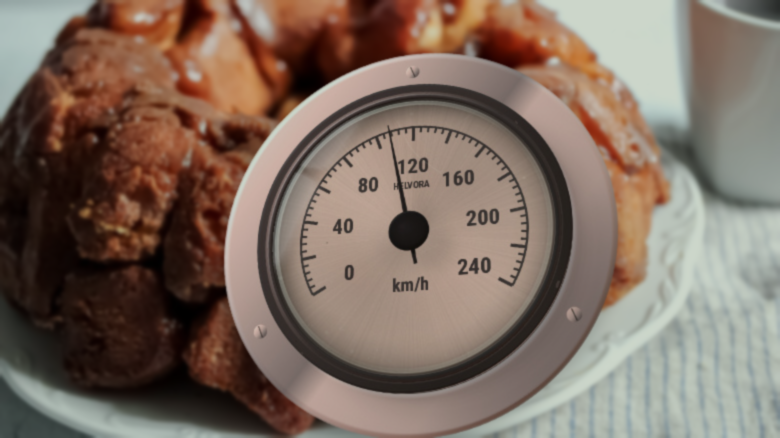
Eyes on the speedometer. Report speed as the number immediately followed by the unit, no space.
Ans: 108km/h
